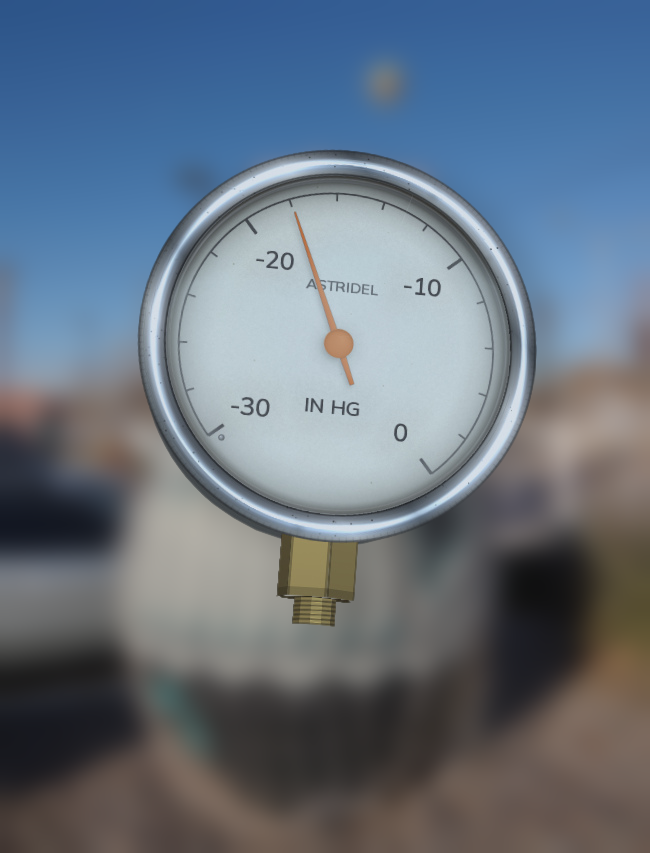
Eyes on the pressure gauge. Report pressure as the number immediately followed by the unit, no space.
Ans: -18inHg
